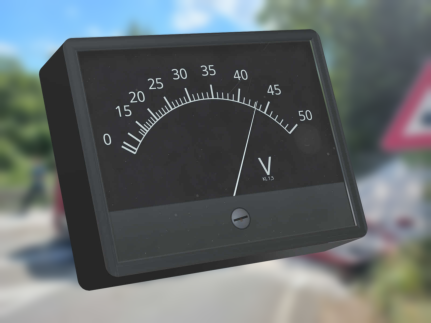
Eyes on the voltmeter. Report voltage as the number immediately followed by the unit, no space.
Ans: 43V
